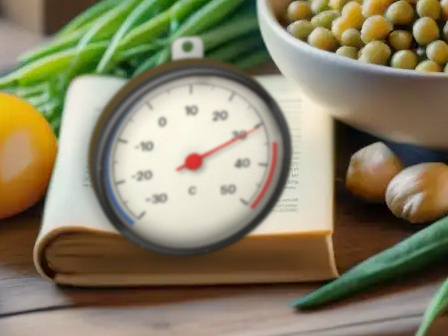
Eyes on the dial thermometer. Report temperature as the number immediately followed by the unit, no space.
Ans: 30°C
